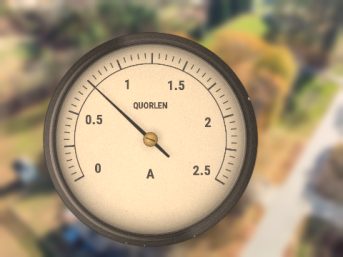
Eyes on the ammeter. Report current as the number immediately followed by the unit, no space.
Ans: 0.75A
